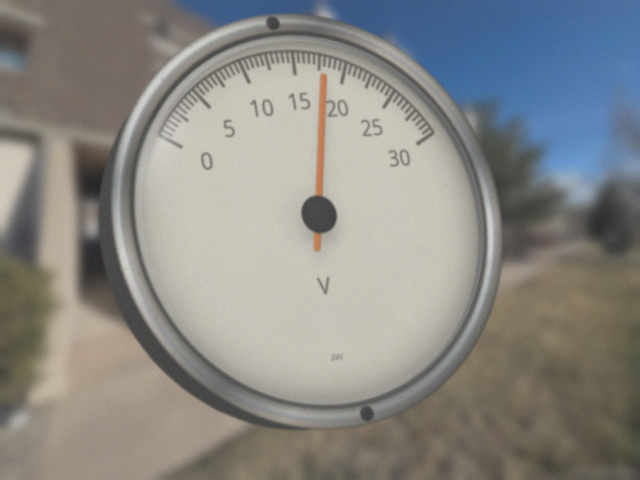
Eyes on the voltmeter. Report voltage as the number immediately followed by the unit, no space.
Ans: 17.5V
